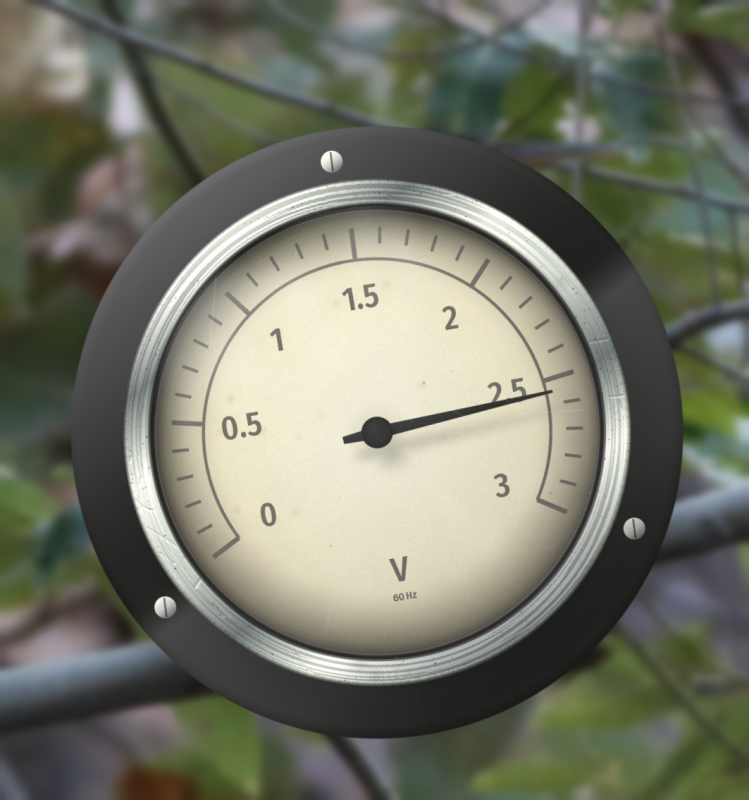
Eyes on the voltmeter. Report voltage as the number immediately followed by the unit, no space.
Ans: 2.55V
